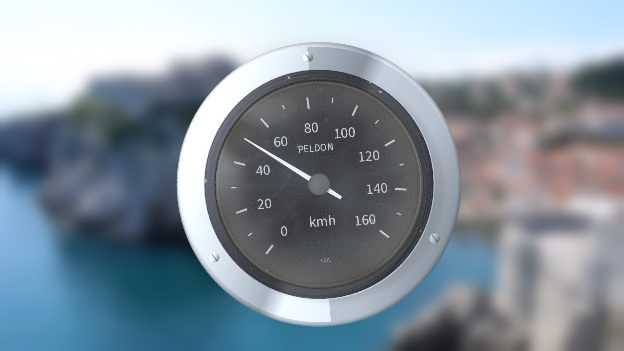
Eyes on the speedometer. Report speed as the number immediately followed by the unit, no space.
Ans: 50km/h
